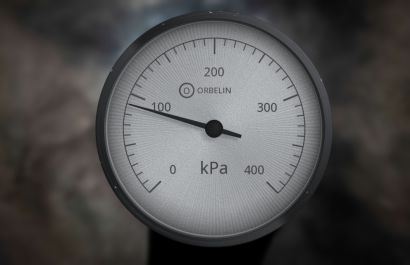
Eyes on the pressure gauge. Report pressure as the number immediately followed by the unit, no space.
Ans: 90kPa
